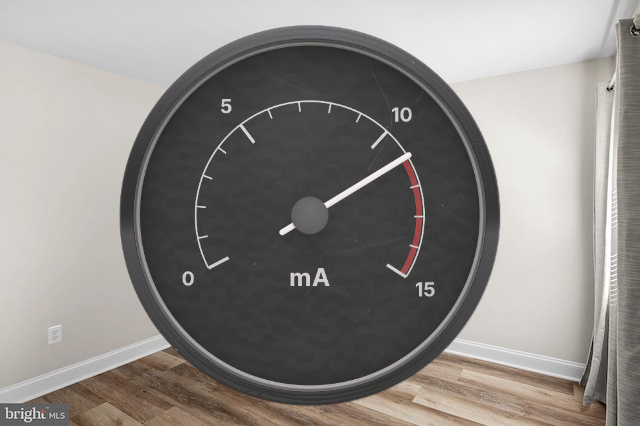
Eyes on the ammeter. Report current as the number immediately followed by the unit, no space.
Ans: 11mA
